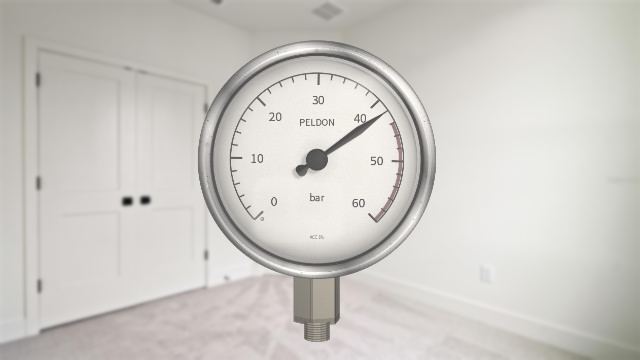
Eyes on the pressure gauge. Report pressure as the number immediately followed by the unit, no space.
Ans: 42bar
